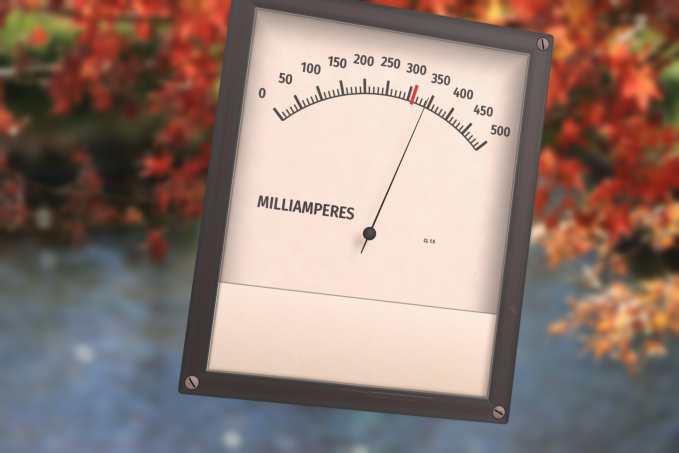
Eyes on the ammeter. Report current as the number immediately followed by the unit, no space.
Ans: 340mA
